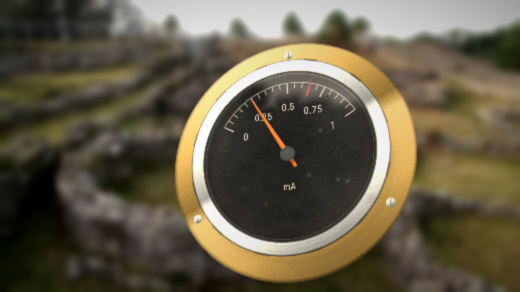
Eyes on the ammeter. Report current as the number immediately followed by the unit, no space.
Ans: 0.25mA
